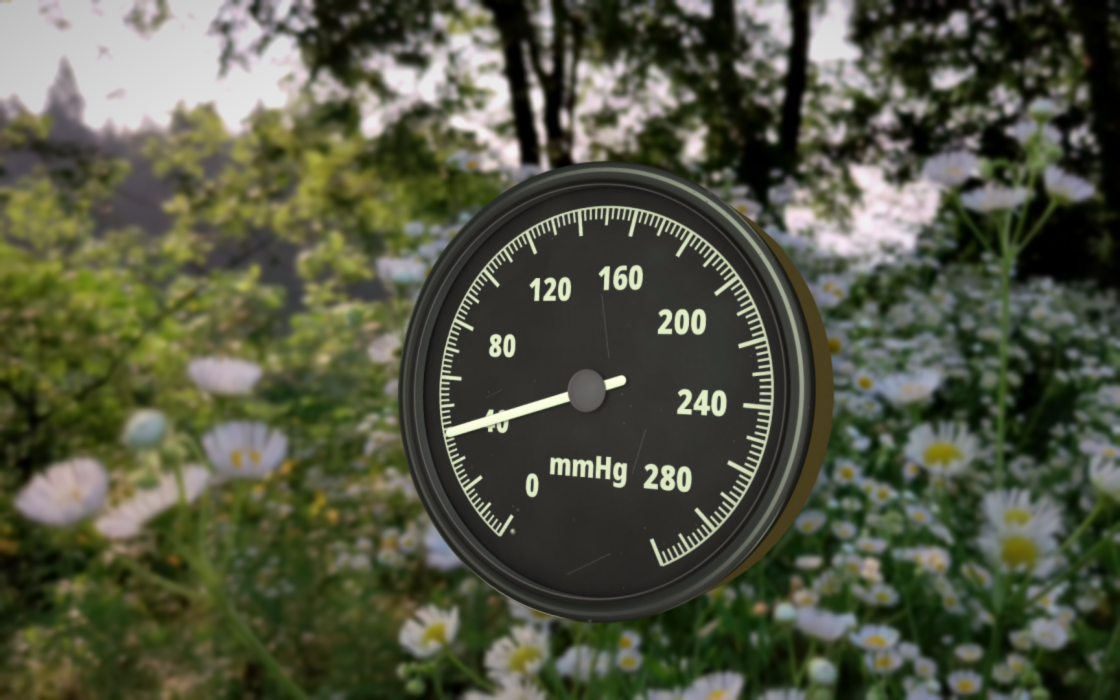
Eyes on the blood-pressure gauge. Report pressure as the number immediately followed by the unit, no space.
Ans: 40mmHg
